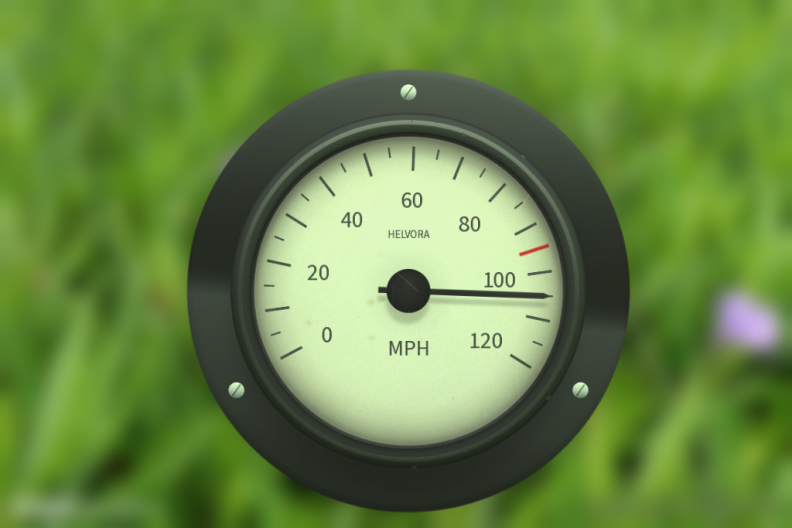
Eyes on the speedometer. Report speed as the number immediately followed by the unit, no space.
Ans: 105mph
